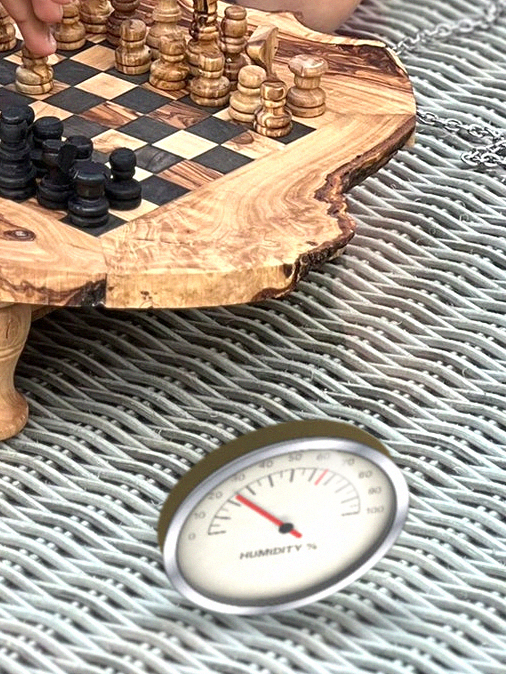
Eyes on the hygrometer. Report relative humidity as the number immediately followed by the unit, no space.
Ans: 25%
